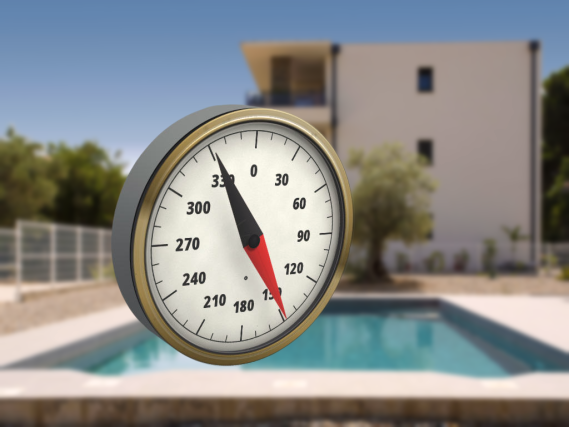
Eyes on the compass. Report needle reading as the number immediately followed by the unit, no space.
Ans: 150°
